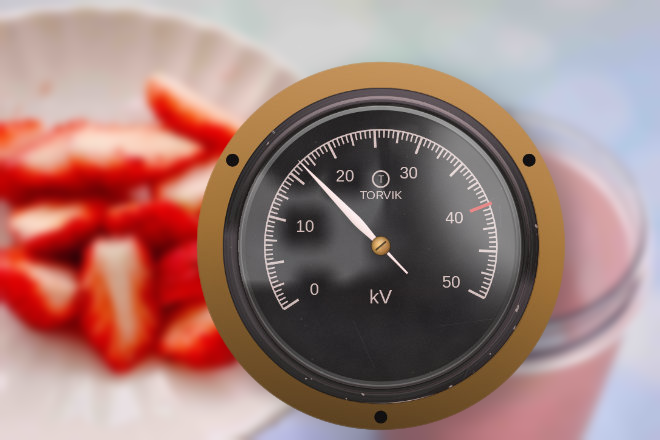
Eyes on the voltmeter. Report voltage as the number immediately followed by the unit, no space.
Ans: 16.5kV
